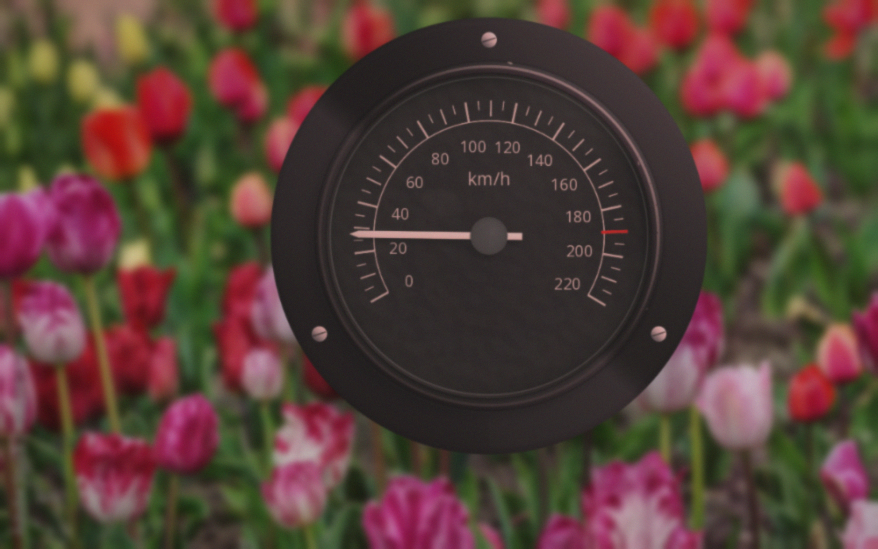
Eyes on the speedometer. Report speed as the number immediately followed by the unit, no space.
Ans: 27.5km/h
